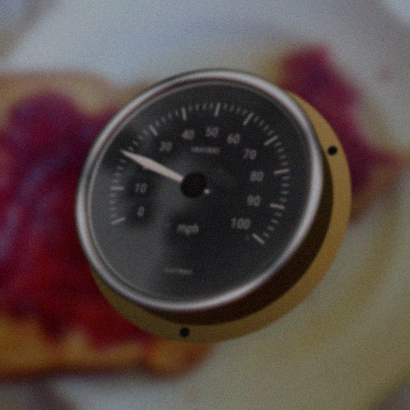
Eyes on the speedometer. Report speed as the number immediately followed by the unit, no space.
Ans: 20mph
